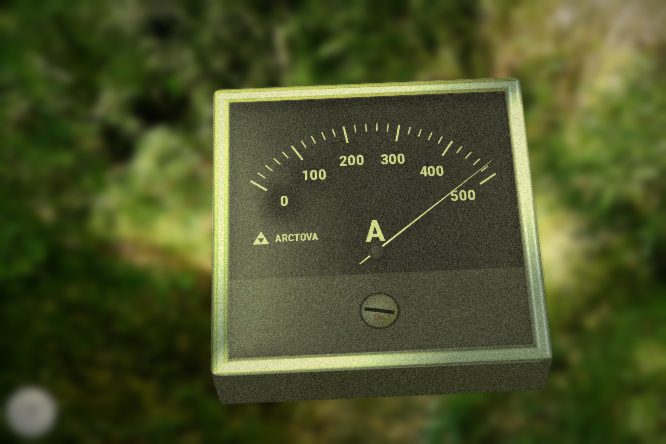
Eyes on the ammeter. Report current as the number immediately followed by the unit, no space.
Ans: 480A
